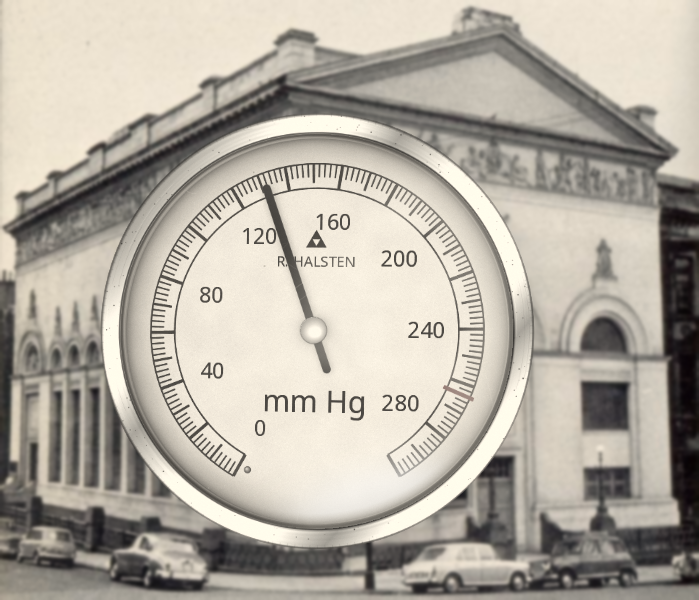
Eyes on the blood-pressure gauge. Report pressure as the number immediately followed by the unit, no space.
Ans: 132mmHg
